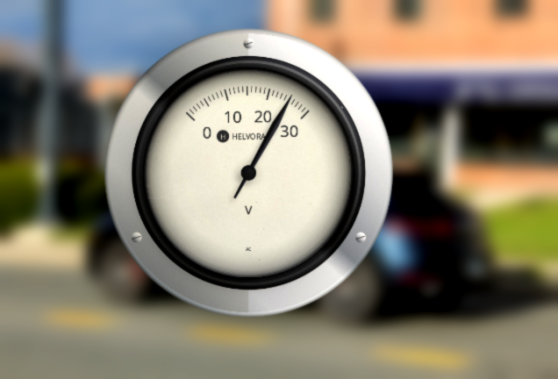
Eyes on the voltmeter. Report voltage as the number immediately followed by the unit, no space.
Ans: 25V
